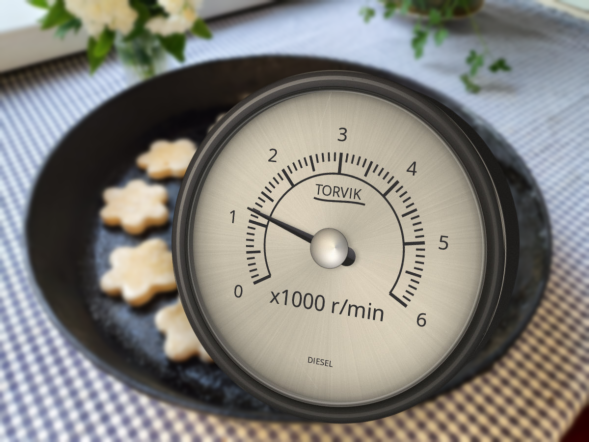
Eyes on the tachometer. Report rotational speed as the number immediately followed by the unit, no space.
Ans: 1200rpm
